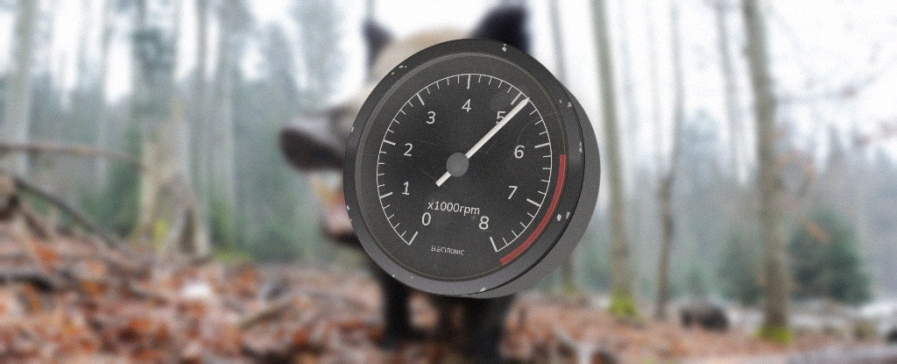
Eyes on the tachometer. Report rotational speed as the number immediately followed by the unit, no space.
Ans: 5200rpm
